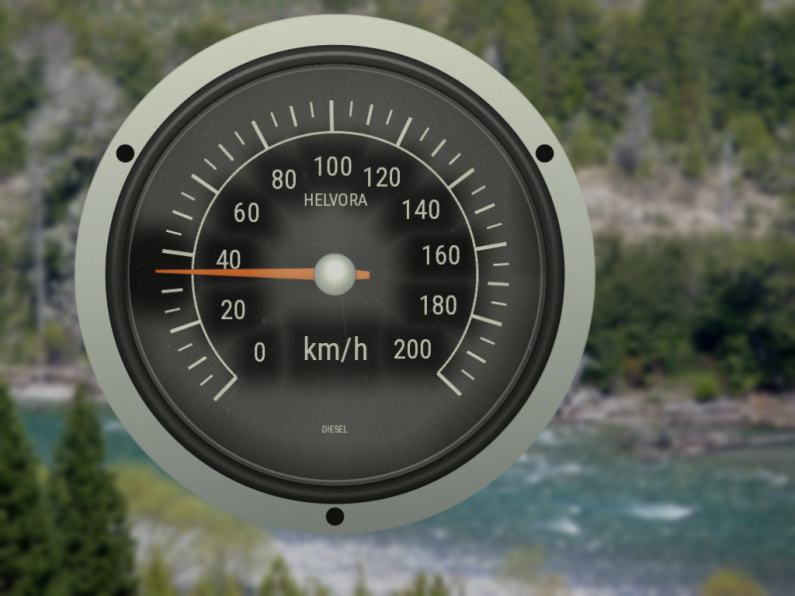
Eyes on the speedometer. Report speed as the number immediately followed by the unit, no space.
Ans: 35km/h
